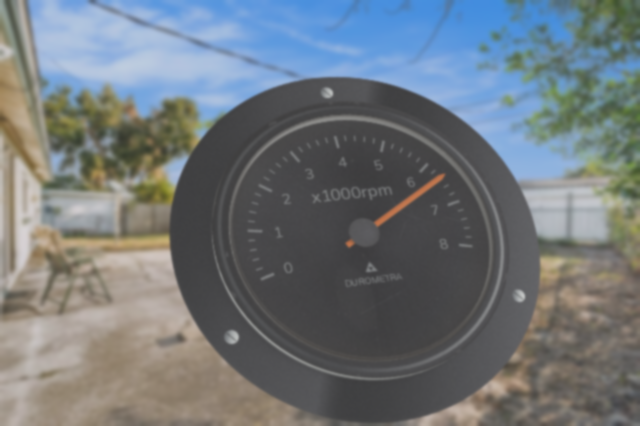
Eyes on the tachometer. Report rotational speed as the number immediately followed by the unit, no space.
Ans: 6400rpm
